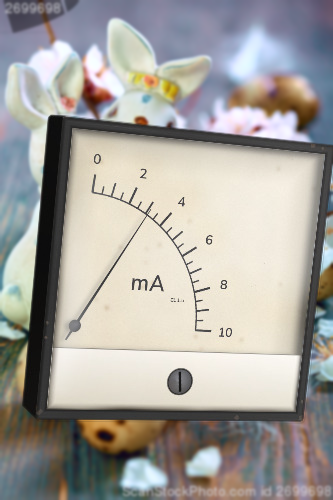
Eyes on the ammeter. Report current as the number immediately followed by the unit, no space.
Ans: 3mA
